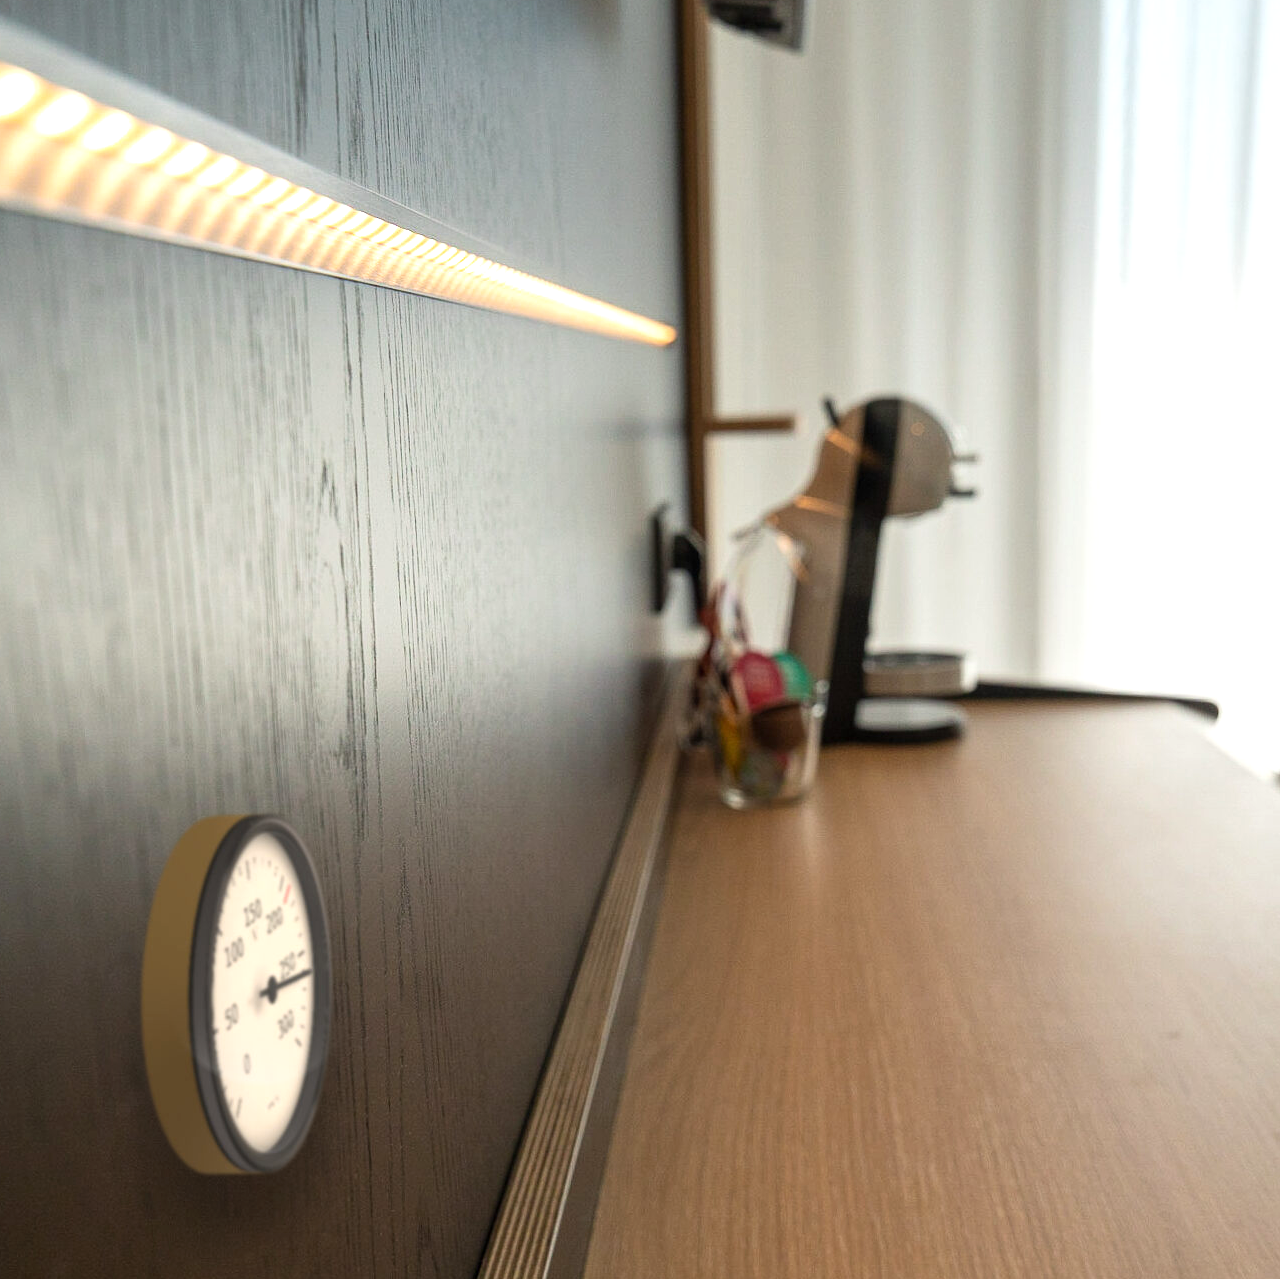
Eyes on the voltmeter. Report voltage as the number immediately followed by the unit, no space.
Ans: 260V
